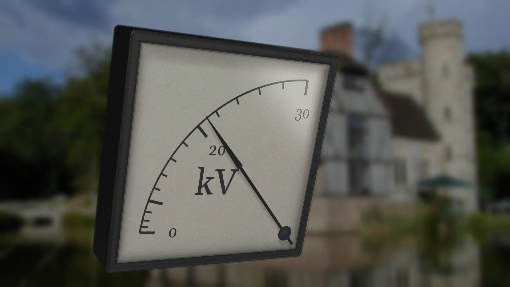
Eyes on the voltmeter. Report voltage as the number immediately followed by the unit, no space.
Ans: 21kV
